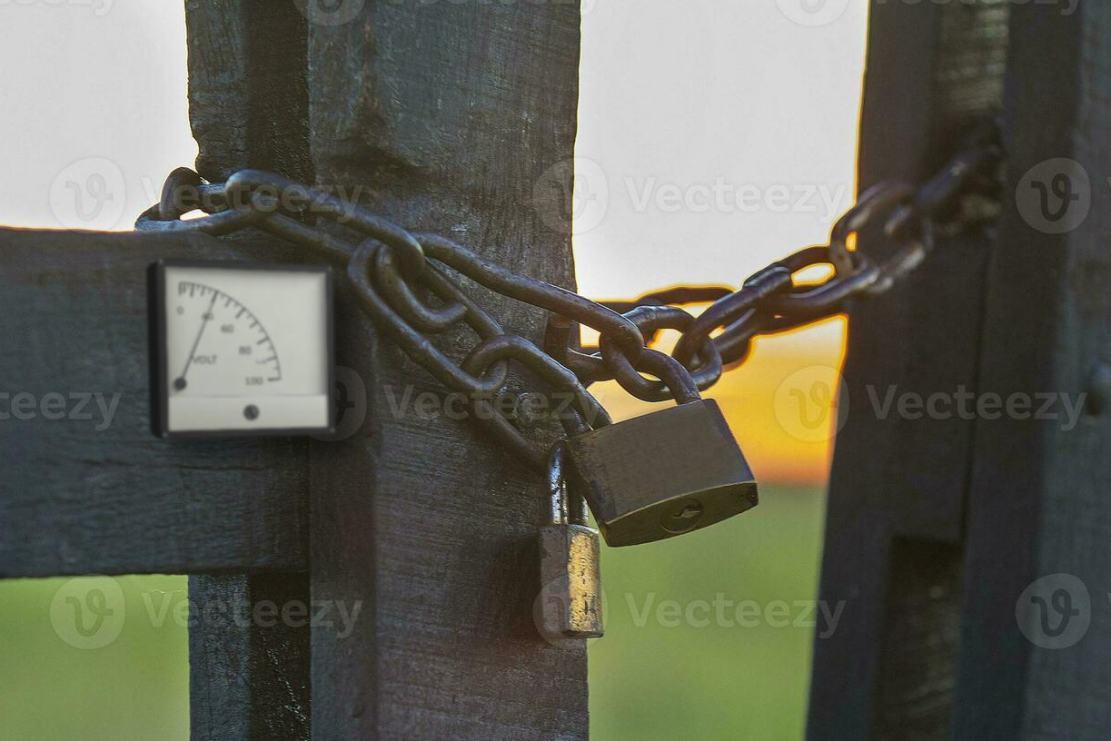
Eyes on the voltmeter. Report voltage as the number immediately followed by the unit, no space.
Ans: 40V
